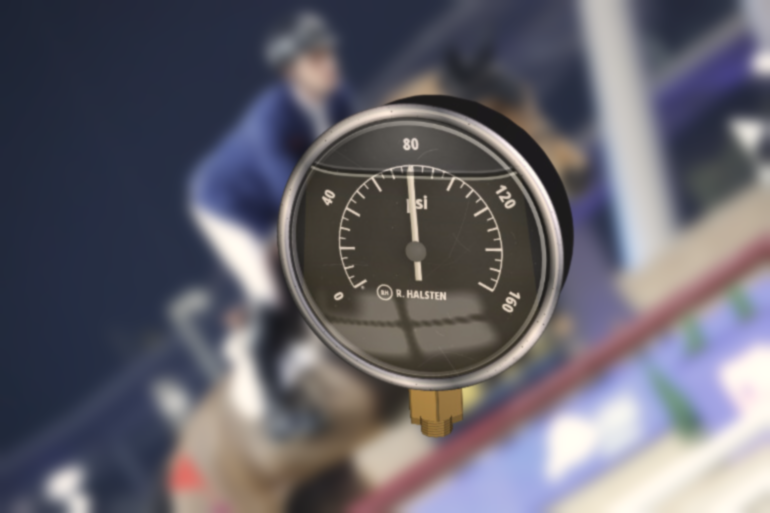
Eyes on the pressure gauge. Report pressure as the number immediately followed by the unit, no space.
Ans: 80psi
